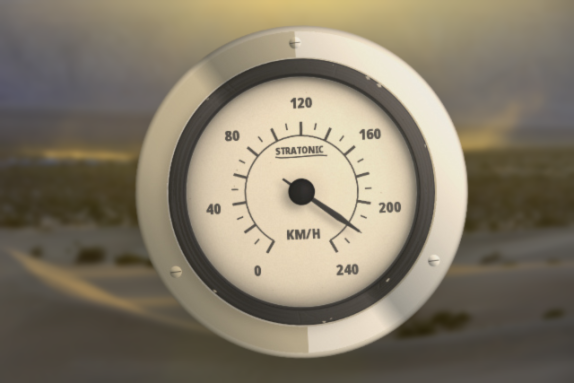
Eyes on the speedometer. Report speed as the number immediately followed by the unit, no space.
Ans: 220km/h
